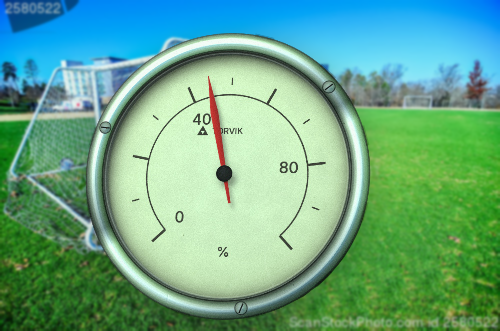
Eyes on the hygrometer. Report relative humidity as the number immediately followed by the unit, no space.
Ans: 45%
